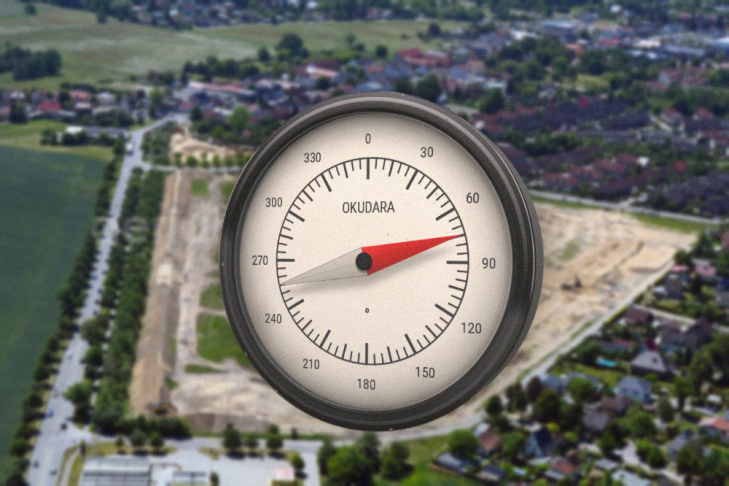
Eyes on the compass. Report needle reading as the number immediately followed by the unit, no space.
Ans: 75°
